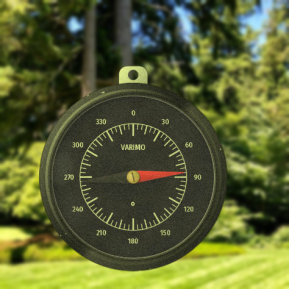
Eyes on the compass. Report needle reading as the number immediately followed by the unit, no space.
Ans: 85°
